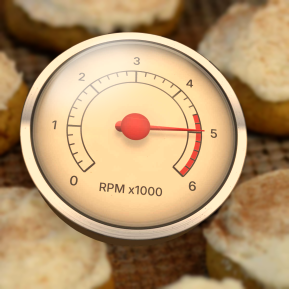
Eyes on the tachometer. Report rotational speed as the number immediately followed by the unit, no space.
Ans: 5000rpm
